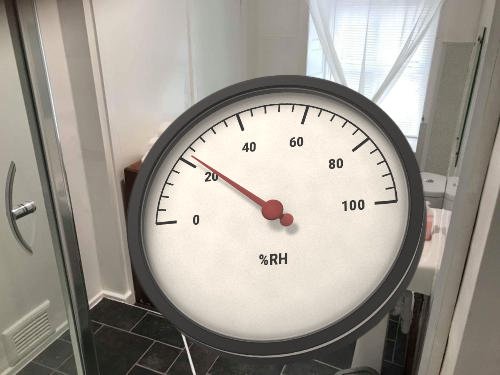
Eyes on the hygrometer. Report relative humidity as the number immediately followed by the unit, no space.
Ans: 22%
